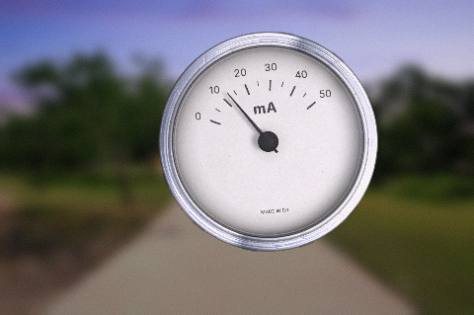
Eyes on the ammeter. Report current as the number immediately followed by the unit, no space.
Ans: 12.5mA
